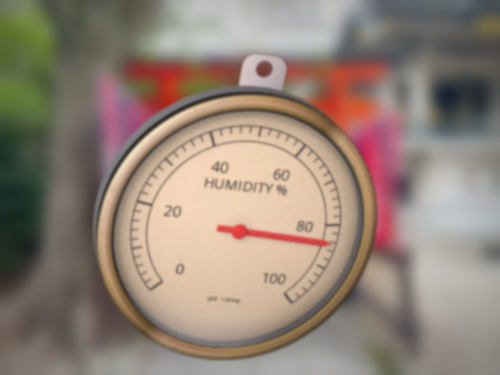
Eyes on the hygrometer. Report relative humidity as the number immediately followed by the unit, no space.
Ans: 84%
